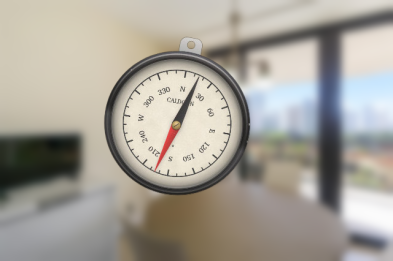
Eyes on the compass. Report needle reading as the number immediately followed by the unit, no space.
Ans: 195°
